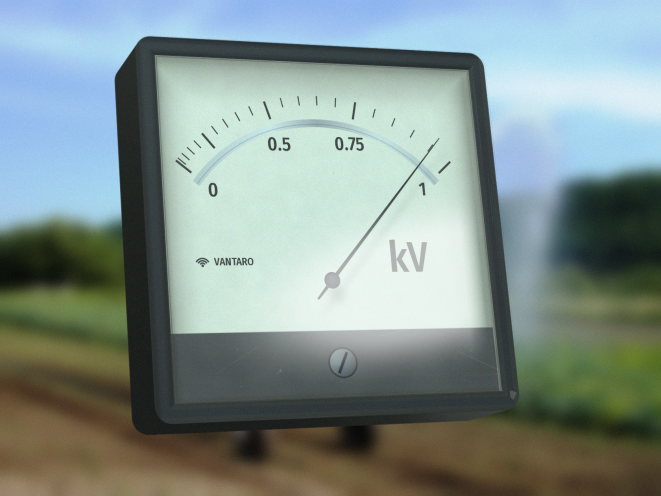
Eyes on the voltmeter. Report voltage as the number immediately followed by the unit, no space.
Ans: 0.95kV
